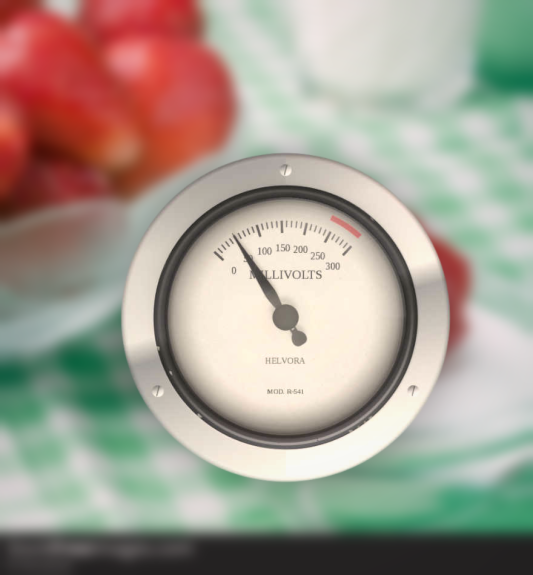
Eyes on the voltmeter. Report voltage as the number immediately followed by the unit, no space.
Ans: 50mV
